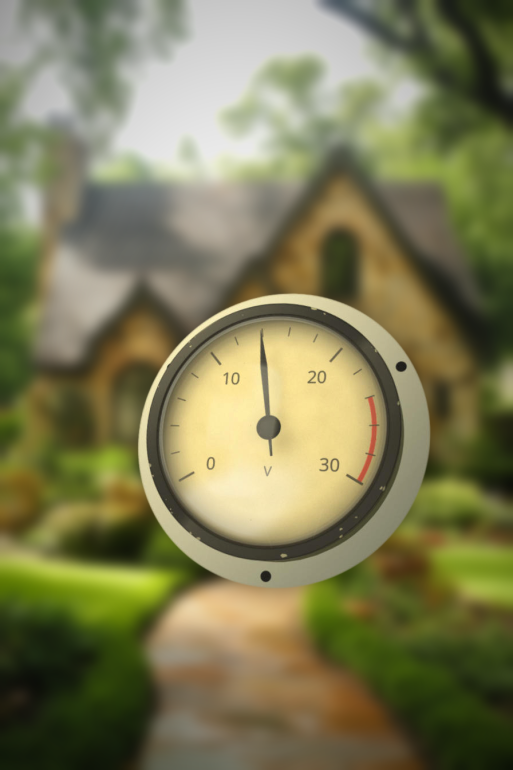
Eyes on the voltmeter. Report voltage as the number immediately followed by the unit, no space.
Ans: 14V
